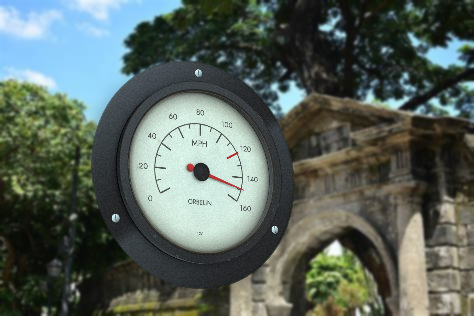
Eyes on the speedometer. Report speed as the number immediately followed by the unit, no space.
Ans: 150mph
